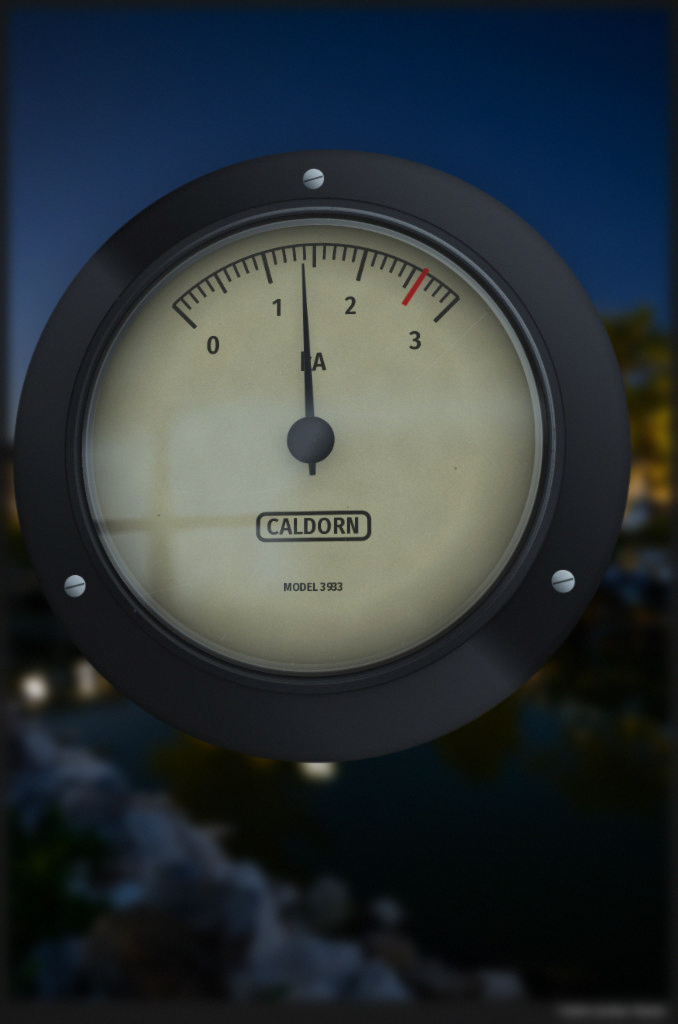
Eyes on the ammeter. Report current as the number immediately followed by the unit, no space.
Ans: 1.4kA
